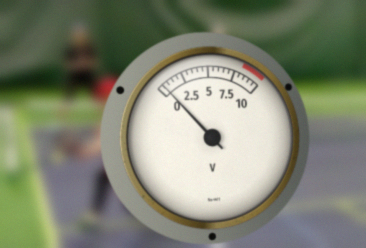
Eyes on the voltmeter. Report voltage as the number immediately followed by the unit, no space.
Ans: 0.5V
